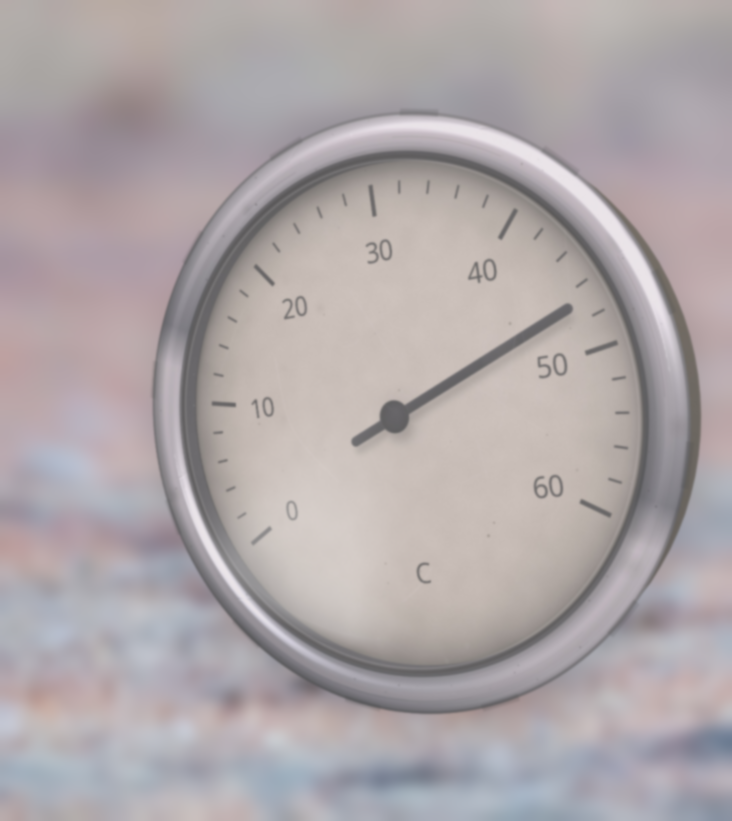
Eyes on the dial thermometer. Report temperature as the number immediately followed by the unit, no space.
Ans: 47°C
